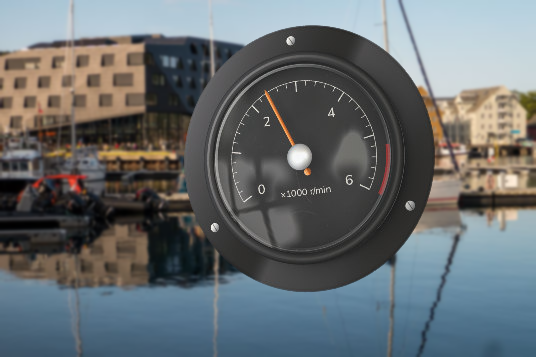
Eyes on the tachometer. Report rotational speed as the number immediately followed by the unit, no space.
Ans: 2400rpm
